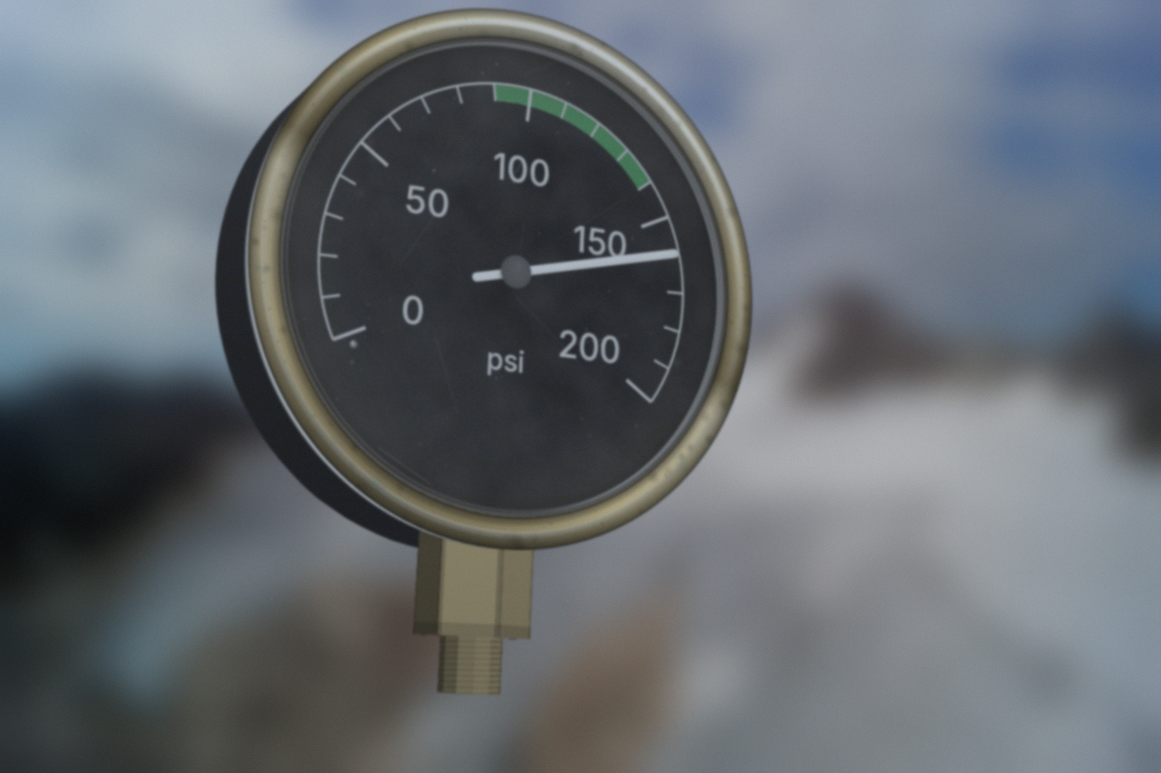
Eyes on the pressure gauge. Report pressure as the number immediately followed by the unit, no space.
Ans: 160psi
